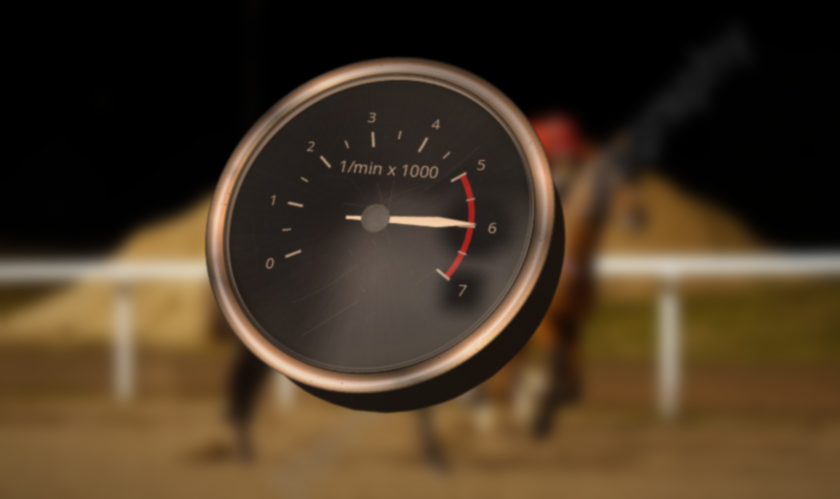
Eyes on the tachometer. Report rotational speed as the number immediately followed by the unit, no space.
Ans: 6000rpm
